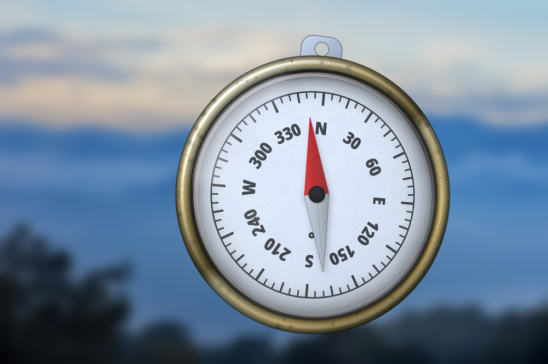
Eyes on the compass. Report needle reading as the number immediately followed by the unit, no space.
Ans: 350°
